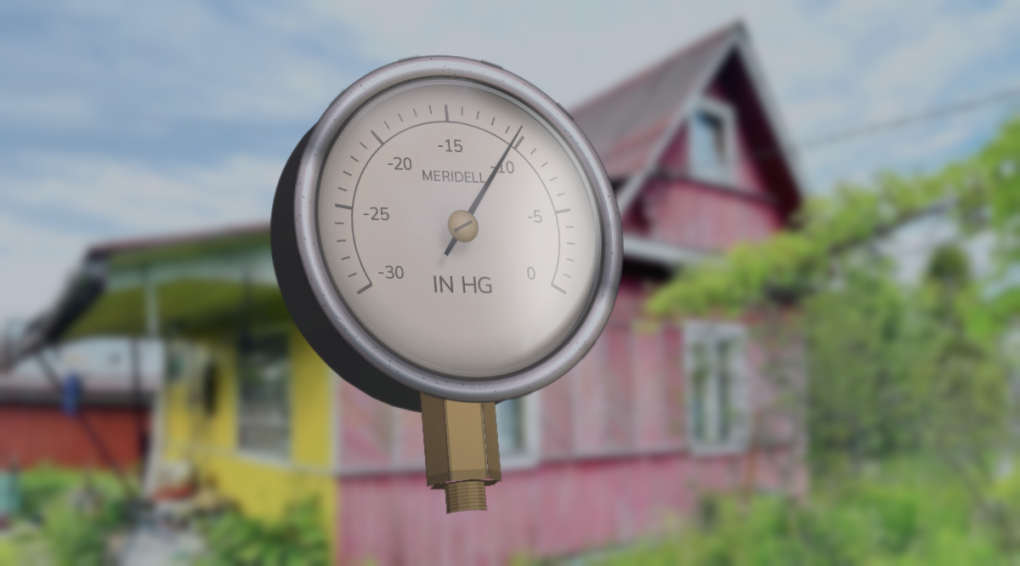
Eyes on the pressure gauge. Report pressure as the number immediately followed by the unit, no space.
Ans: -10.5inHg
